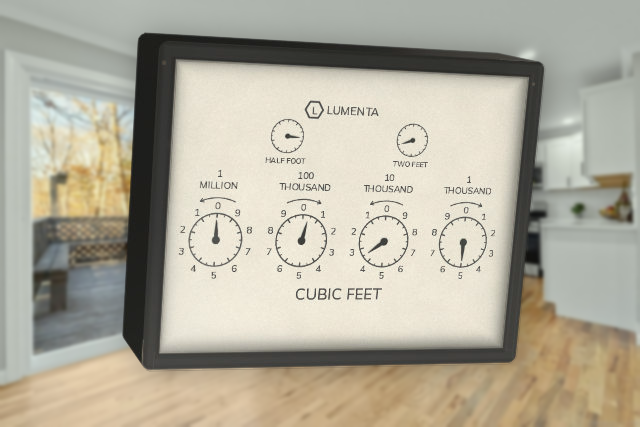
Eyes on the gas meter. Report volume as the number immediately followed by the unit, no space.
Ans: 3500ft³
